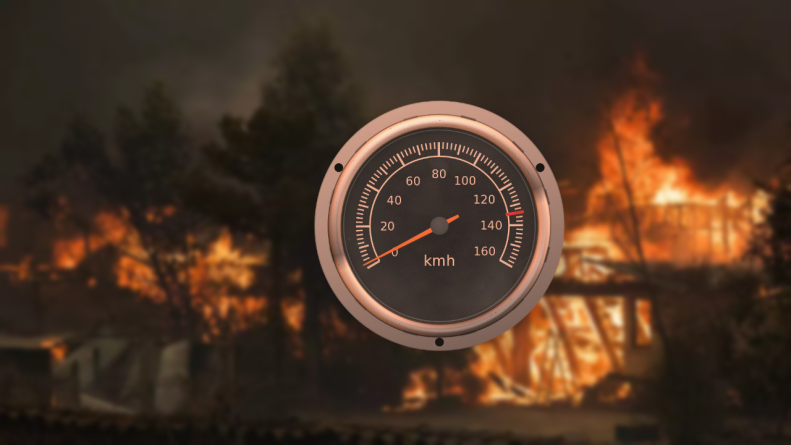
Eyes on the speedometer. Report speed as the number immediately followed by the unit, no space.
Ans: 2km/h
